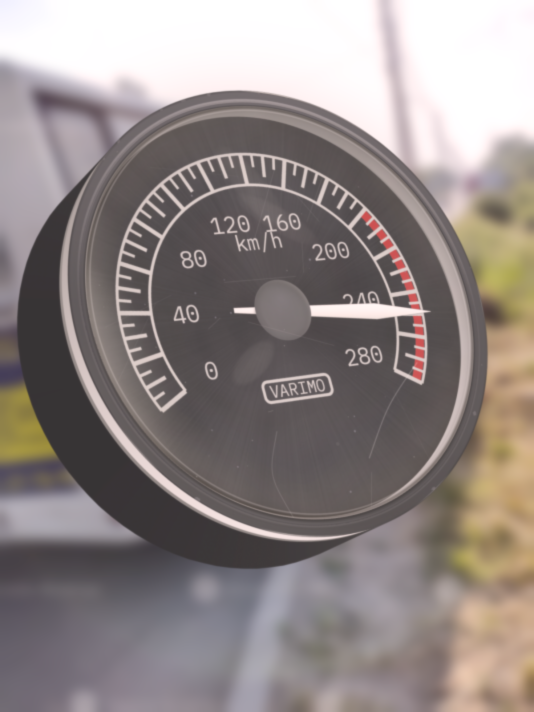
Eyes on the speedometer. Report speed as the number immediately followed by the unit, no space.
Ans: 250km/h
